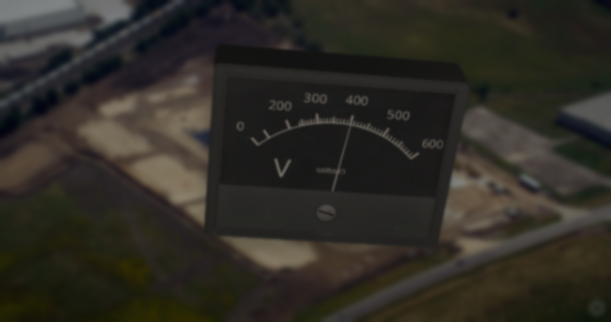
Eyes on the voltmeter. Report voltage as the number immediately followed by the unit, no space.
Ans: 400V
